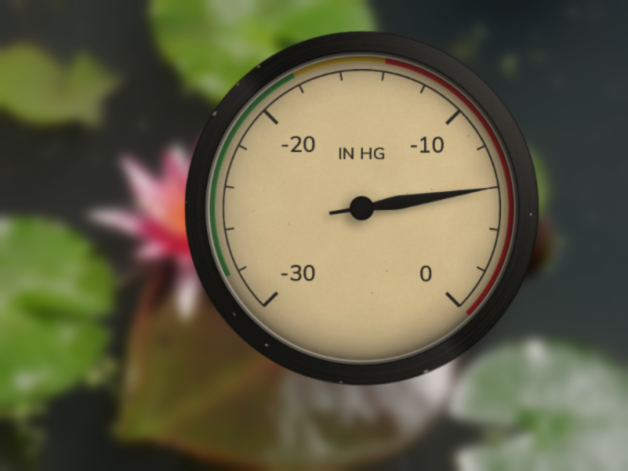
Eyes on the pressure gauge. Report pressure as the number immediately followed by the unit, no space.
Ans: -6inHg
